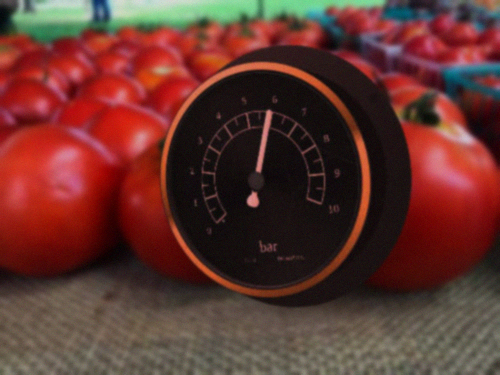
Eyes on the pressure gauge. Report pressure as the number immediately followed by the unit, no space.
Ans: 6bar
